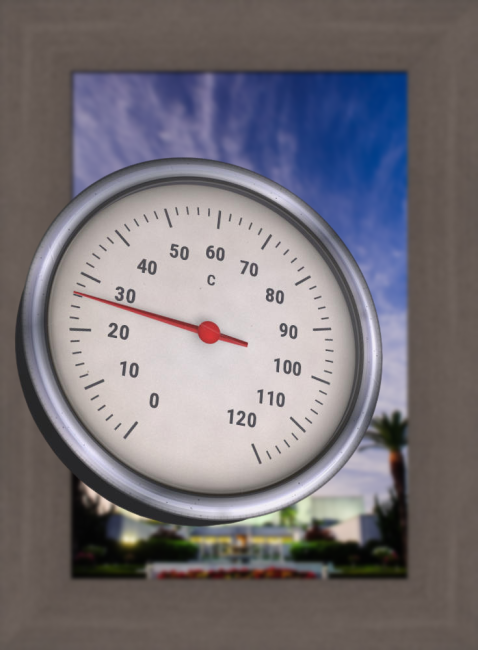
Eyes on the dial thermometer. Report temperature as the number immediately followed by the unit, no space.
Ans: 26°C
